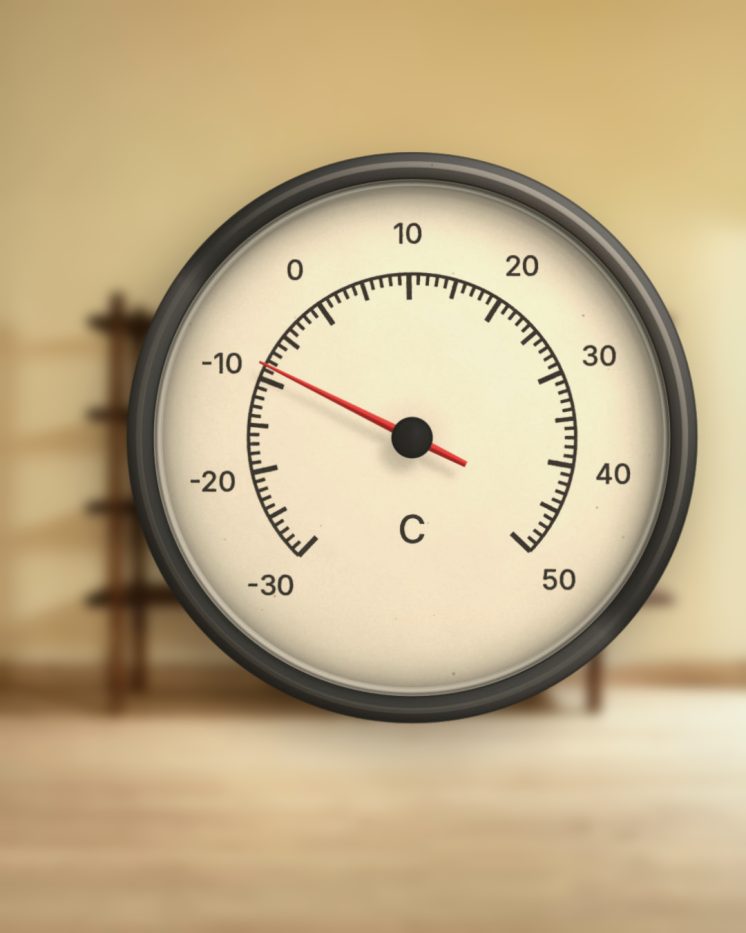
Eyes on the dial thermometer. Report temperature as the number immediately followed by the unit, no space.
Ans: -8.5°C
